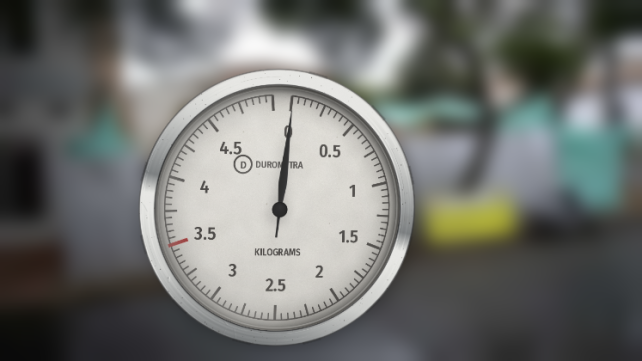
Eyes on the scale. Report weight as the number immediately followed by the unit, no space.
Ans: 0kg
